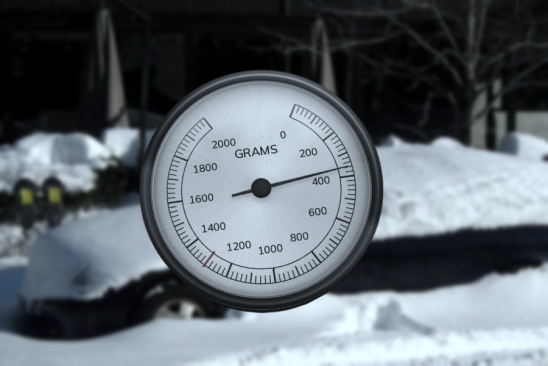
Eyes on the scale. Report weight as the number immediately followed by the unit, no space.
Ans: 360g
